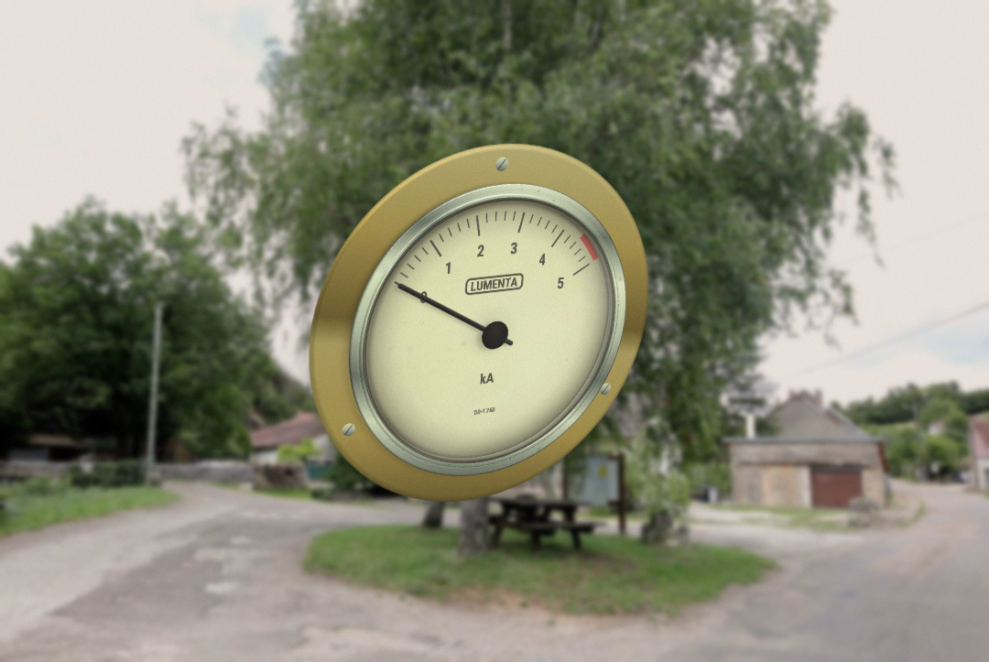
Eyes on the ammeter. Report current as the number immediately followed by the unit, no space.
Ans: 0kA
